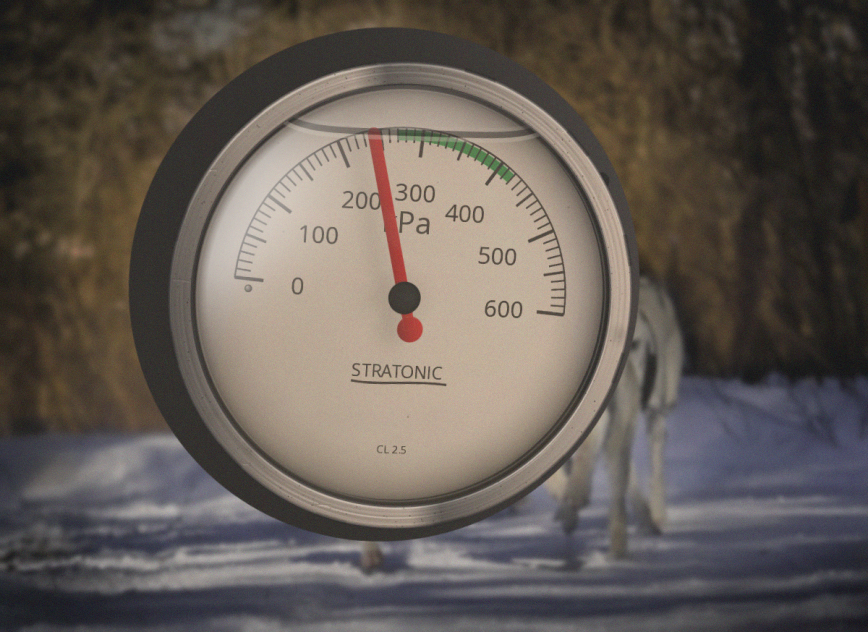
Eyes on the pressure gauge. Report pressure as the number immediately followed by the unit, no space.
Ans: 240kPa
